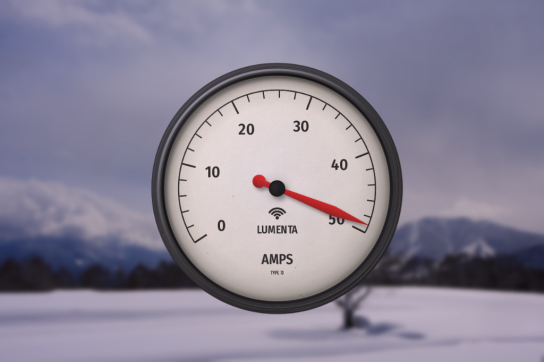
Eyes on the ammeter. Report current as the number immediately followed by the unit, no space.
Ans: 49A
